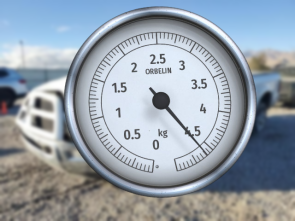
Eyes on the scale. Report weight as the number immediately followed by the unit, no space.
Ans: 4.6kg
